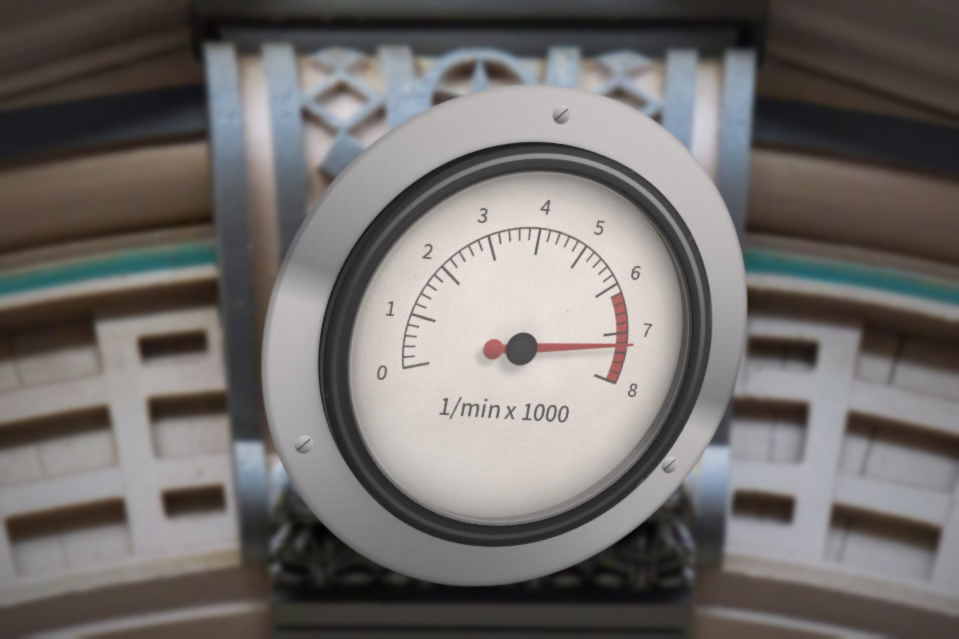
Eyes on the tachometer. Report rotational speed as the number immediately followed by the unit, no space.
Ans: 7200rpm
